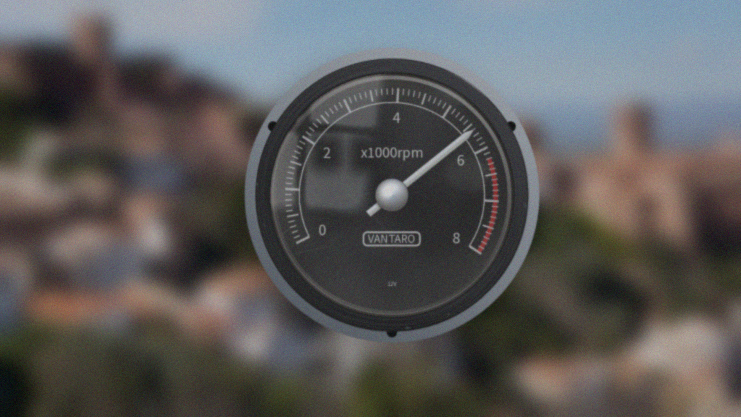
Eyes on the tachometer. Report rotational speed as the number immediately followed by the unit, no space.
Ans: 5600rpm
